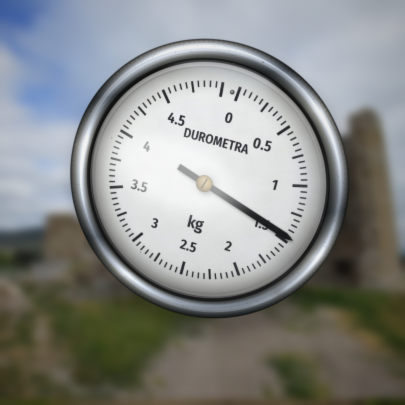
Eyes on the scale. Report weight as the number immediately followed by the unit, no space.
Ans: 1.45kg
